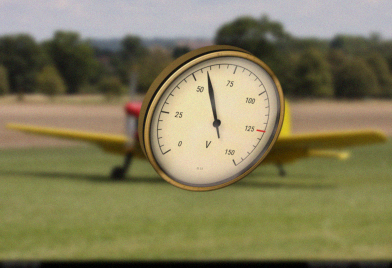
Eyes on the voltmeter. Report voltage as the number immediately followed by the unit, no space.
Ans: 57.5V
